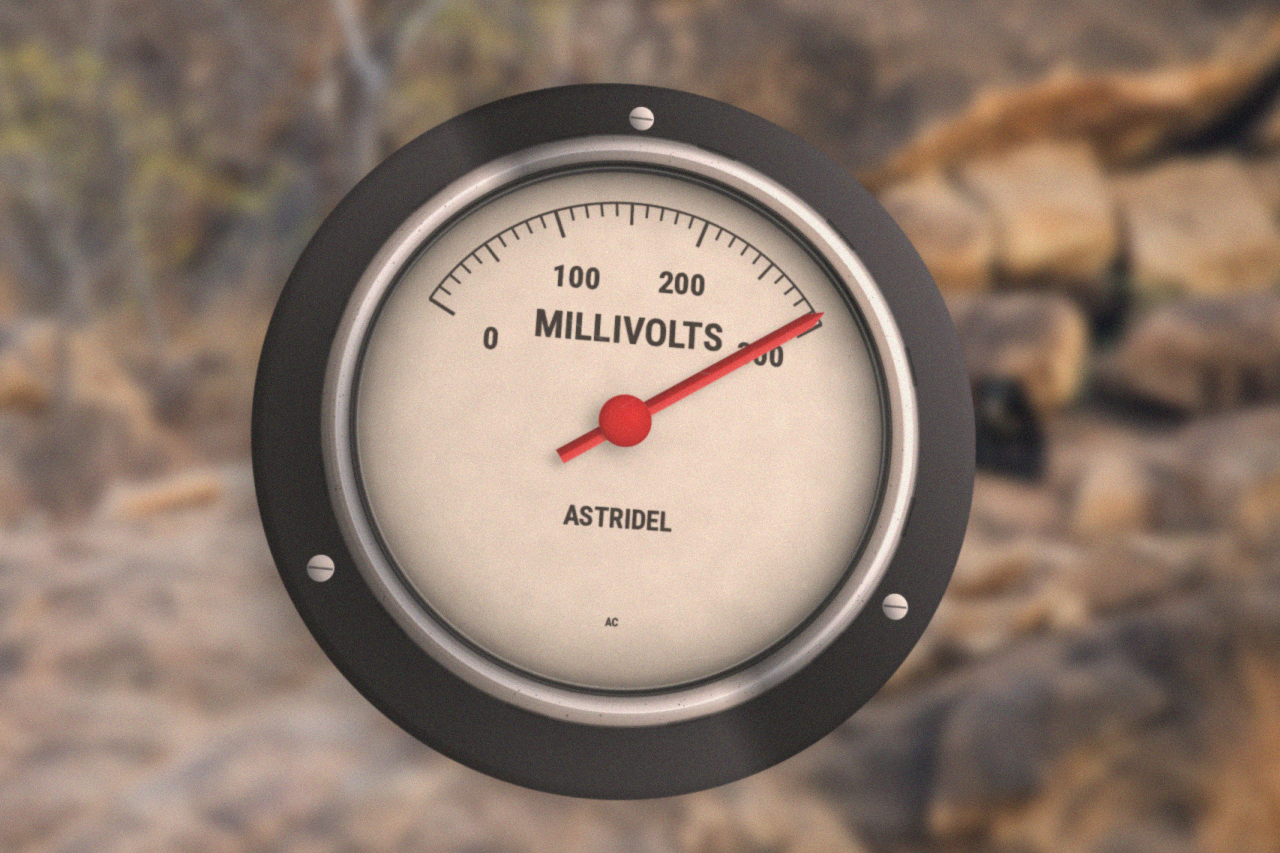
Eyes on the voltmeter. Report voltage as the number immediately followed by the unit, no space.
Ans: 295mV
